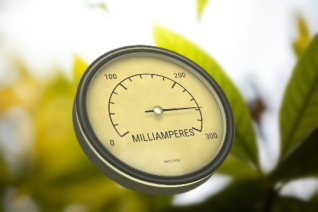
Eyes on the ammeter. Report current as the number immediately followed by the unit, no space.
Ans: 260mA
